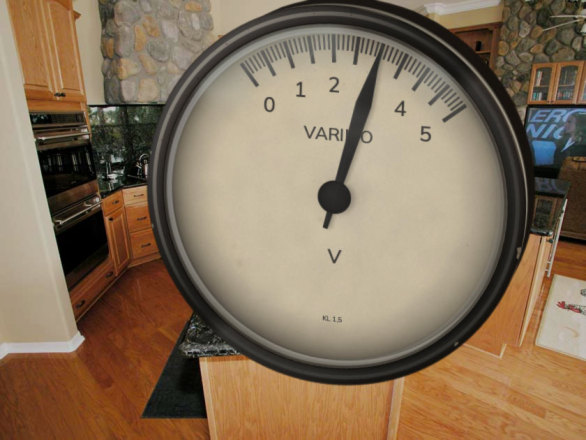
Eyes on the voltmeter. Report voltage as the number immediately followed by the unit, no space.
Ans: 3V
